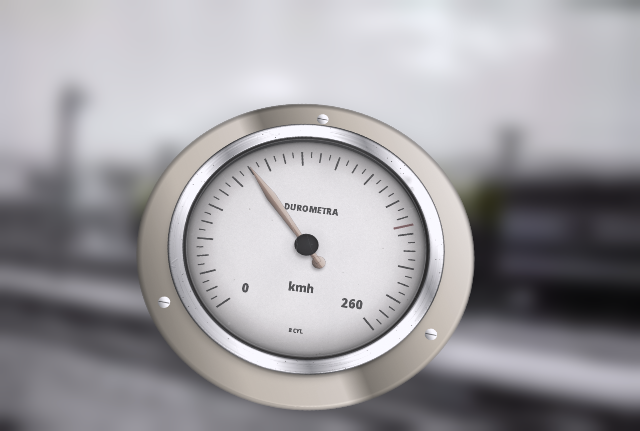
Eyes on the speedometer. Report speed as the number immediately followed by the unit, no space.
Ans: 90km/h
